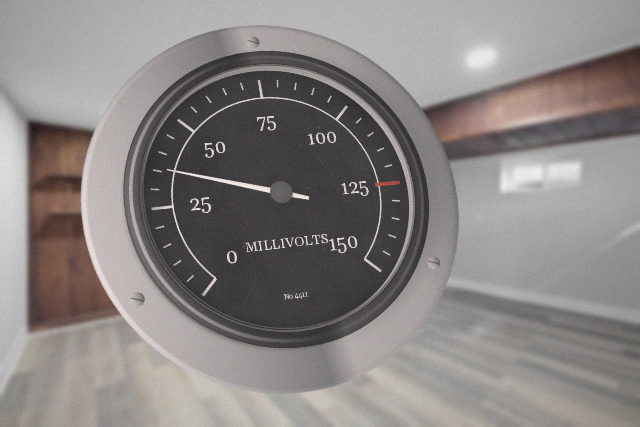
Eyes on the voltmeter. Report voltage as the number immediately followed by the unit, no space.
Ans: 35mV
